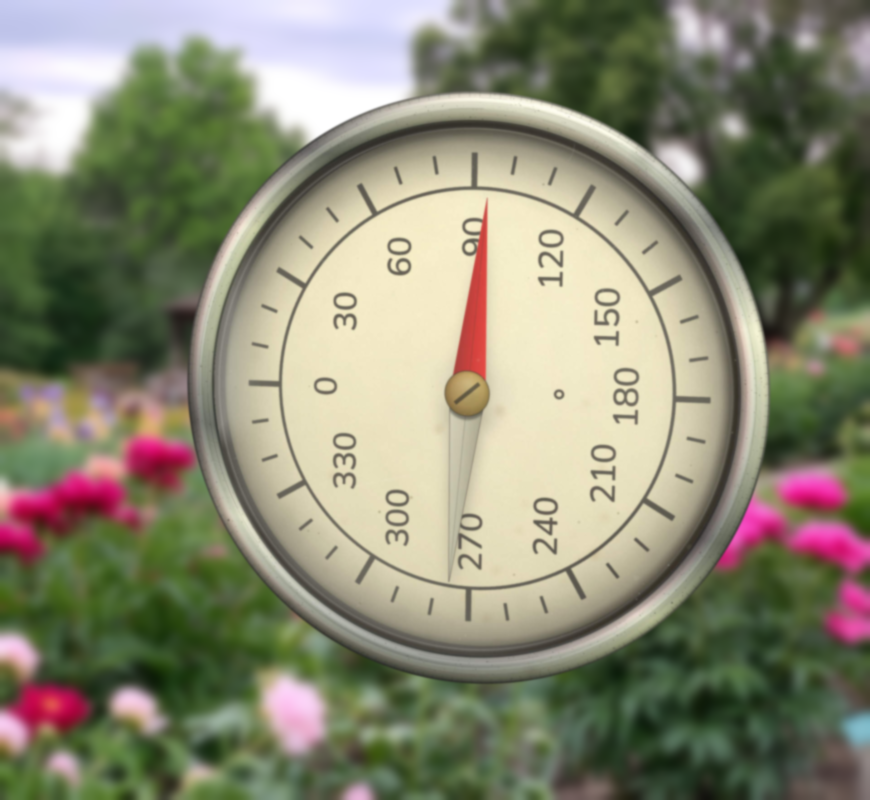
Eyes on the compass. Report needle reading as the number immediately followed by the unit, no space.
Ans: 95°
